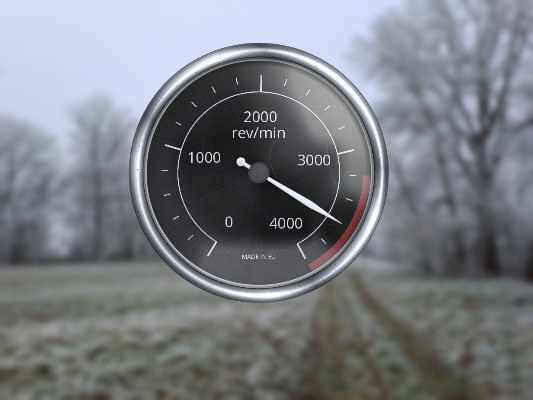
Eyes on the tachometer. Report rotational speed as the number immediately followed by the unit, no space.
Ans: 3600rpm
